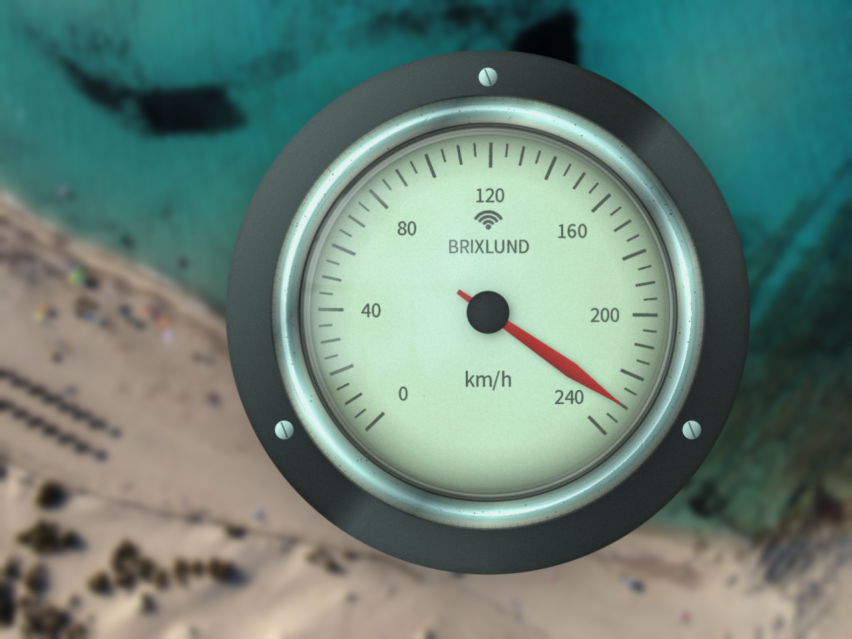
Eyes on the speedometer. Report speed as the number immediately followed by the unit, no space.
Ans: 230km/h
